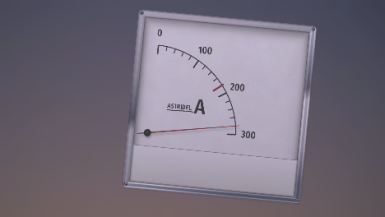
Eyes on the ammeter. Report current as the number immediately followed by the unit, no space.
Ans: 280A
